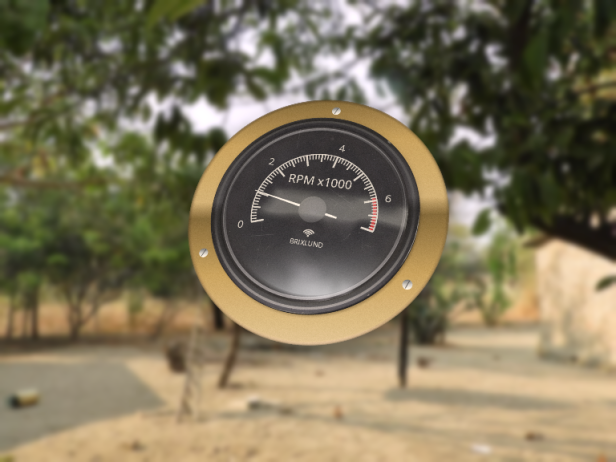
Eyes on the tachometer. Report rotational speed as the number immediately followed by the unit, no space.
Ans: 1000rpm
